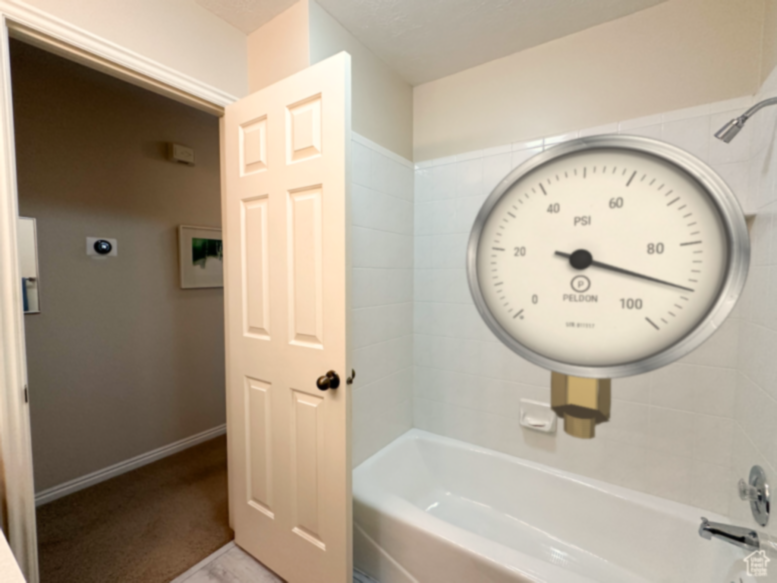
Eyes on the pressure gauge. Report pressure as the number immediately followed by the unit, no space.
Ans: 90psi
